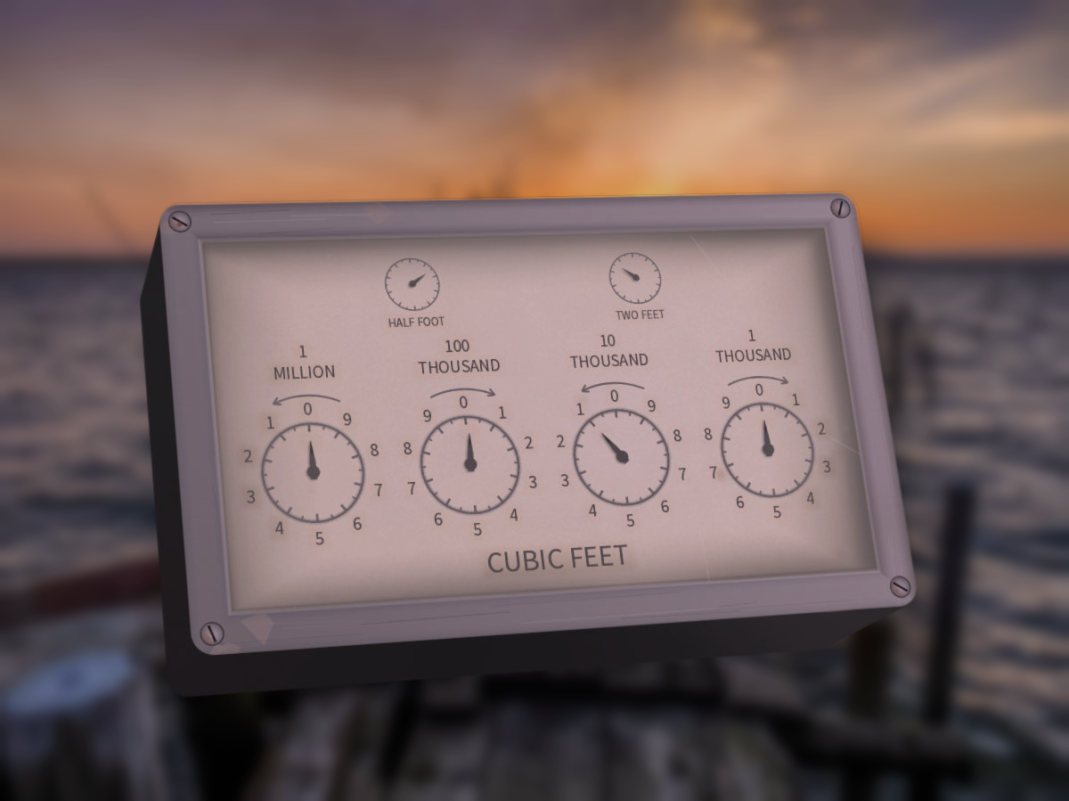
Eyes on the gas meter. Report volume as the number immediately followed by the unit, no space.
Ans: 1000ft³
